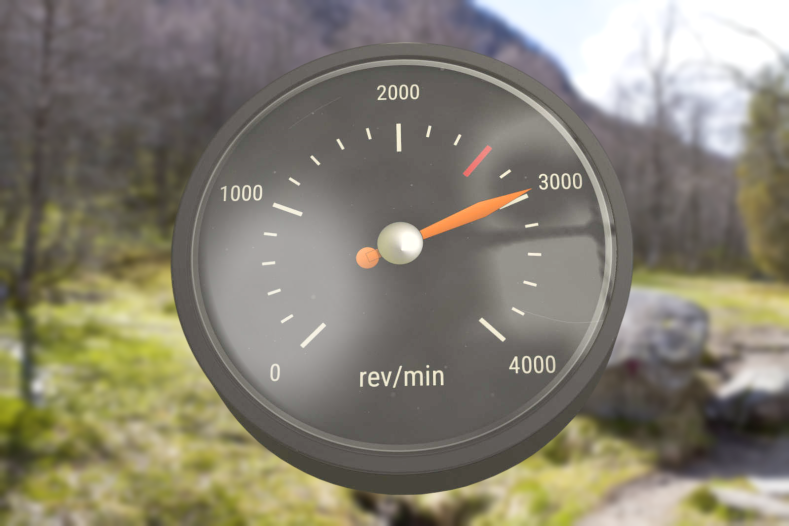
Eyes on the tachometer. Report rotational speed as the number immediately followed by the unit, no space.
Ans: 3000rpm
